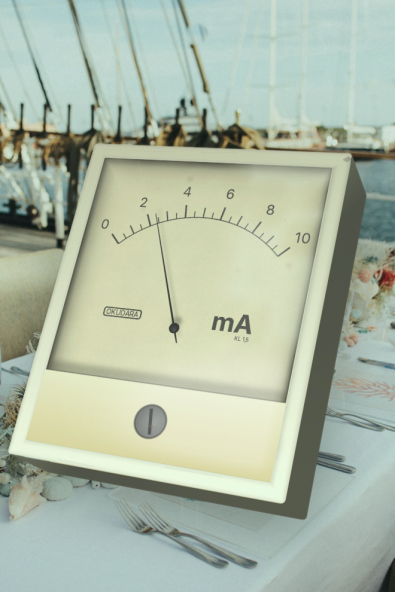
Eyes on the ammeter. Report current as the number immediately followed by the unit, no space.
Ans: 2.5mA
